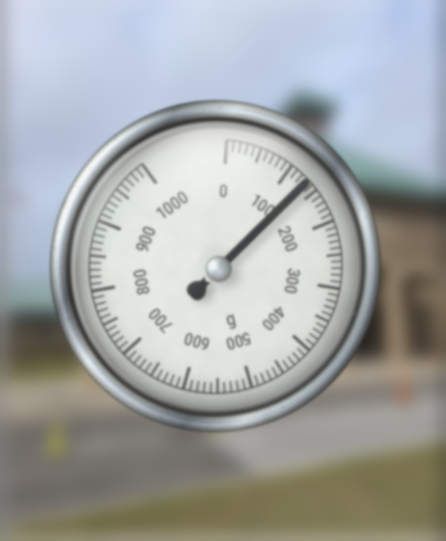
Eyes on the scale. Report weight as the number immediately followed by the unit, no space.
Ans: 130g
